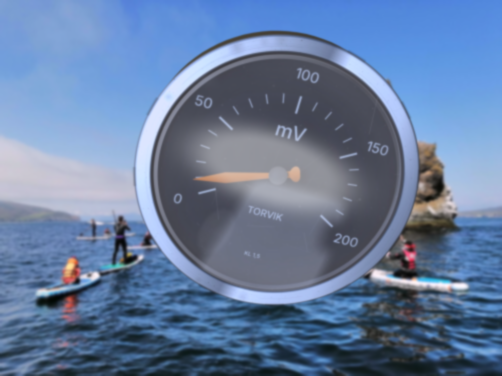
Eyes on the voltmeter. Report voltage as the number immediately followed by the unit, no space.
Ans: 10mV
